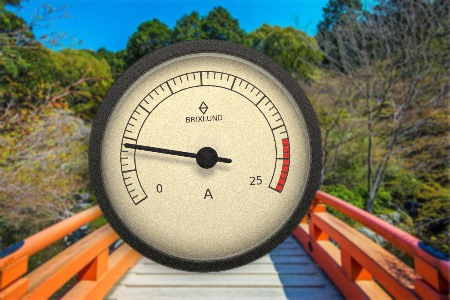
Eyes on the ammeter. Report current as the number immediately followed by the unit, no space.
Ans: 4.5A
